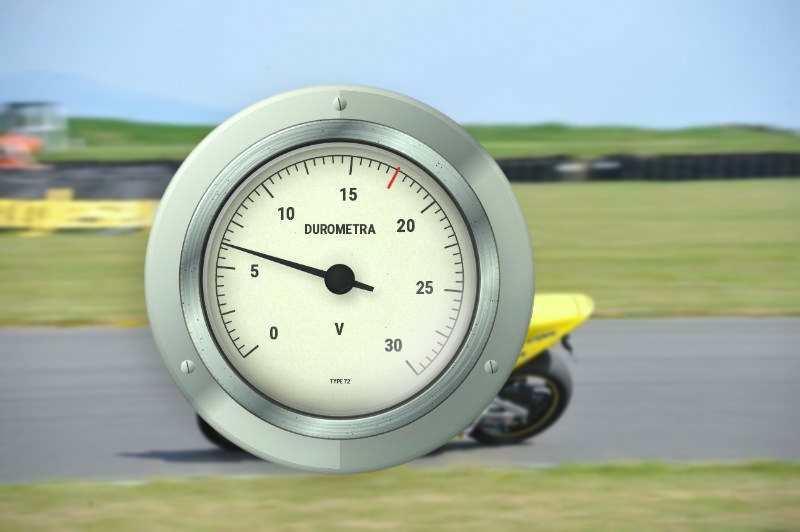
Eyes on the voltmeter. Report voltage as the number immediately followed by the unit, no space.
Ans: 6.25V
